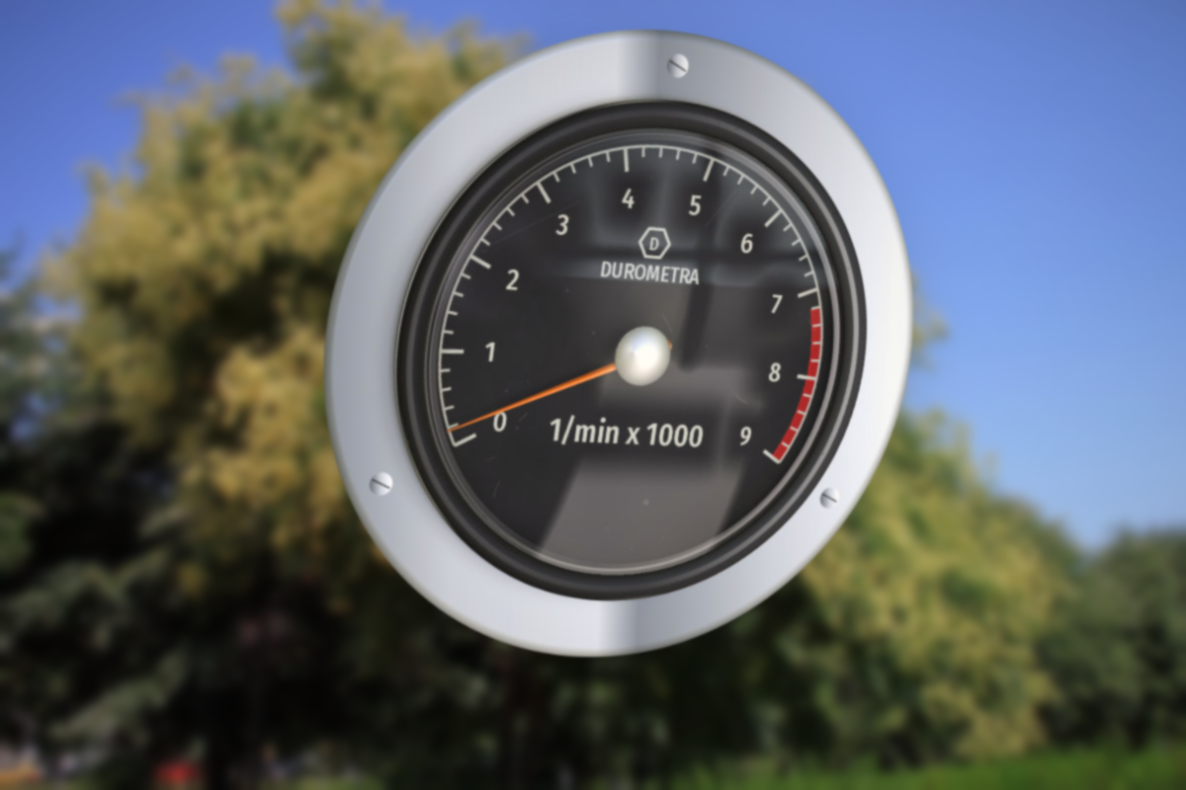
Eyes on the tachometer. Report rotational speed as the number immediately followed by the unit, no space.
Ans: 200rpm
